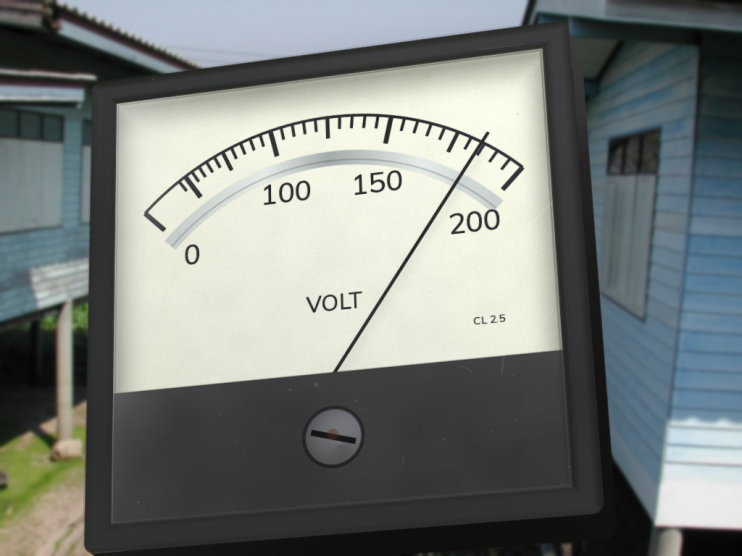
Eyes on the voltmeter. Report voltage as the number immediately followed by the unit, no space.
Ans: 185V
